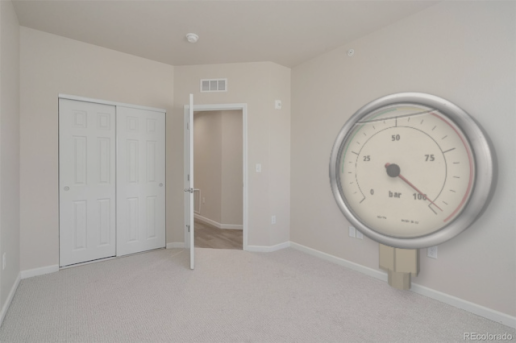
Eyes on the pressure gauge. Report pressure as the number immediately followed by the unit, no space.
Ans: 97.5bar
